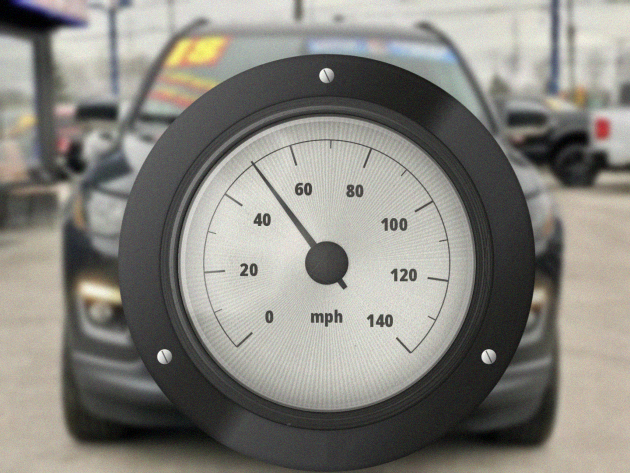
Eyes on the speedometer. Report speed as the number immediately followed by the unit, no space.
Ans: 50mph
